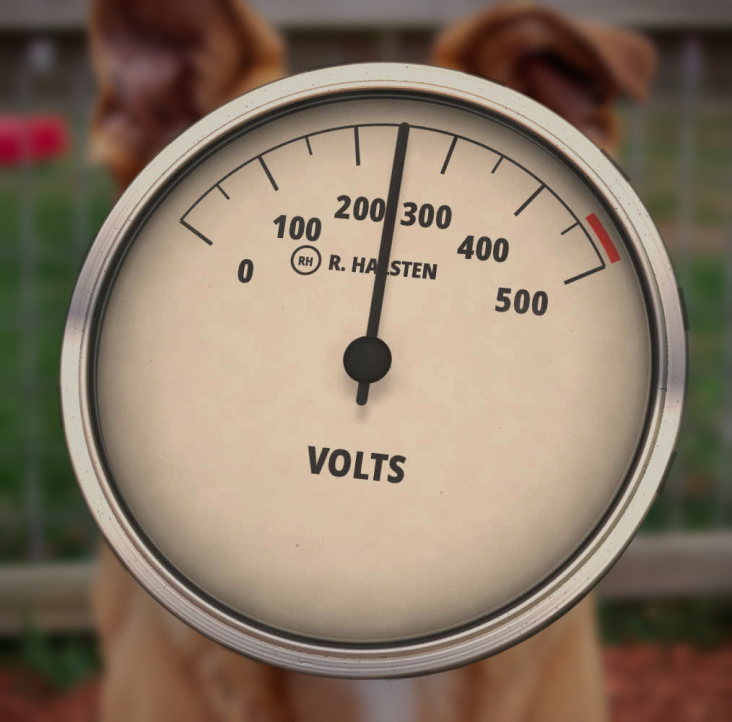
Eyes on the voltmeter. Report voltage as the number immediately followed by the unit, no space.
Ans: 250V
